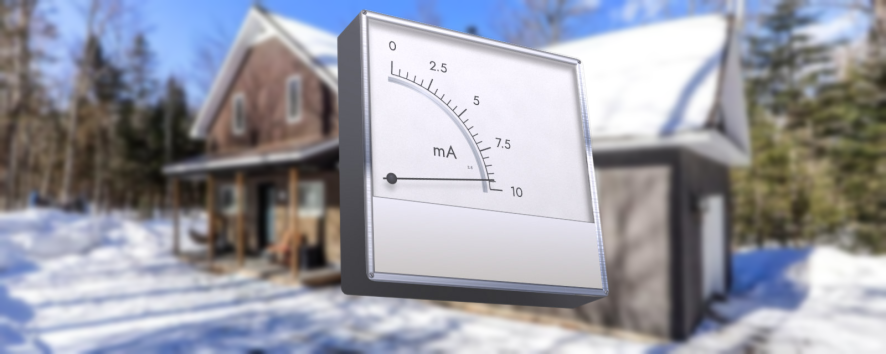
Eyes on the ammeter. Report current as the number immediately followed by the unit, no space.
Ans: 9.5mA
